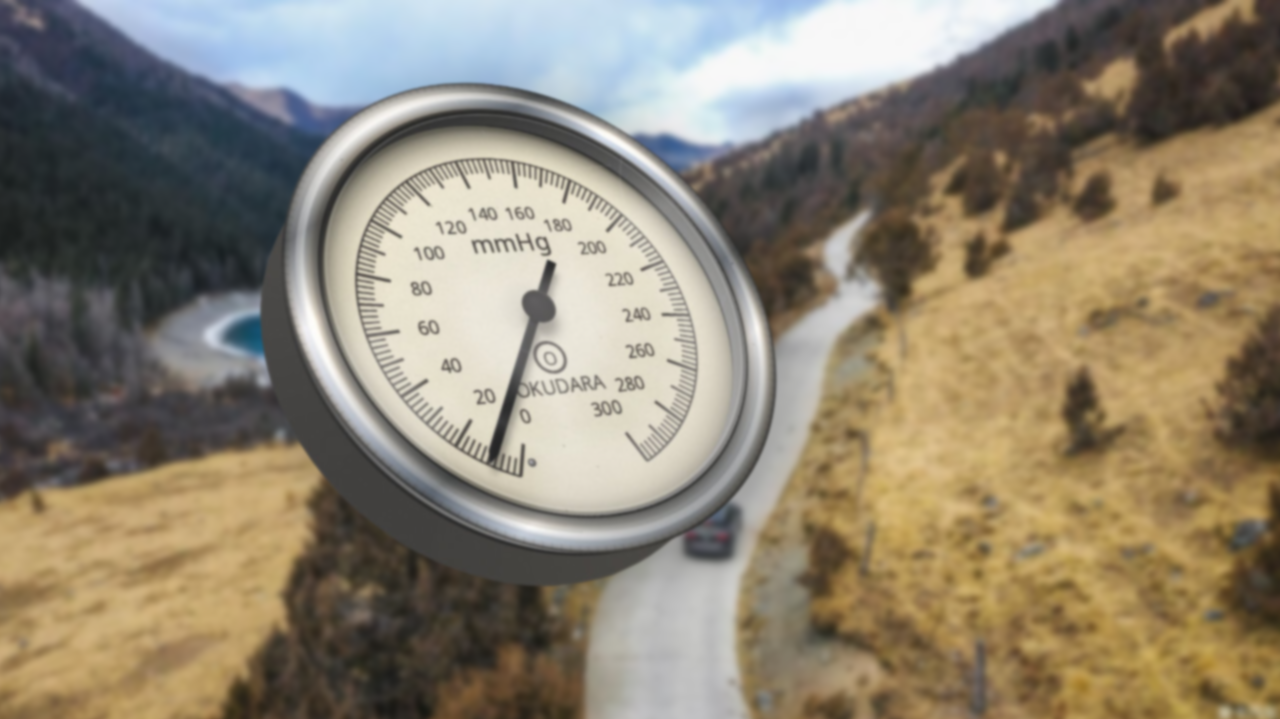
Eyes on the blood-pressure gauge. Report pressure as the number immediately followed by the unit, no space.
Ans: 10mmHg
